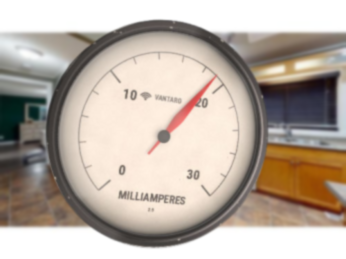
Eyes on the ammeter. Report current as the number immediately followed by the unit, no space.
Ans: 19mA
